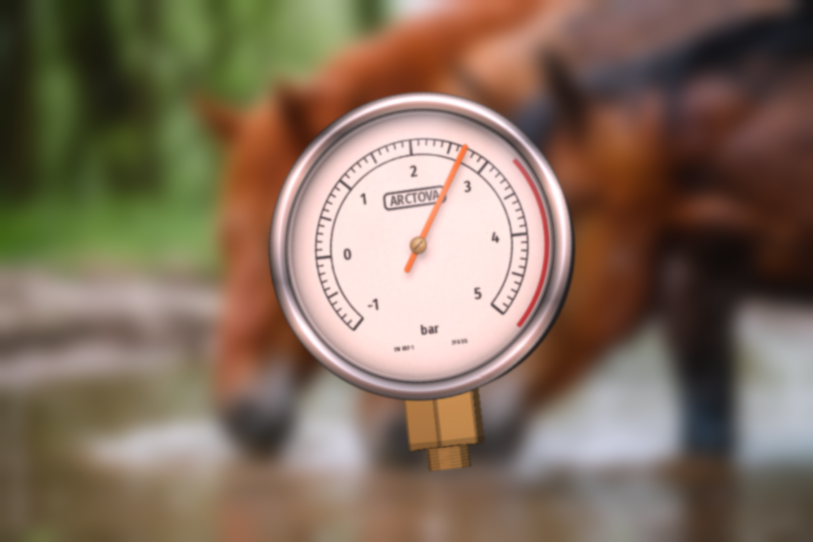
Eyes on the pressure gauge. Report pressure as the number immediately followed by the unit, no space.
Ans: 2.7bar
